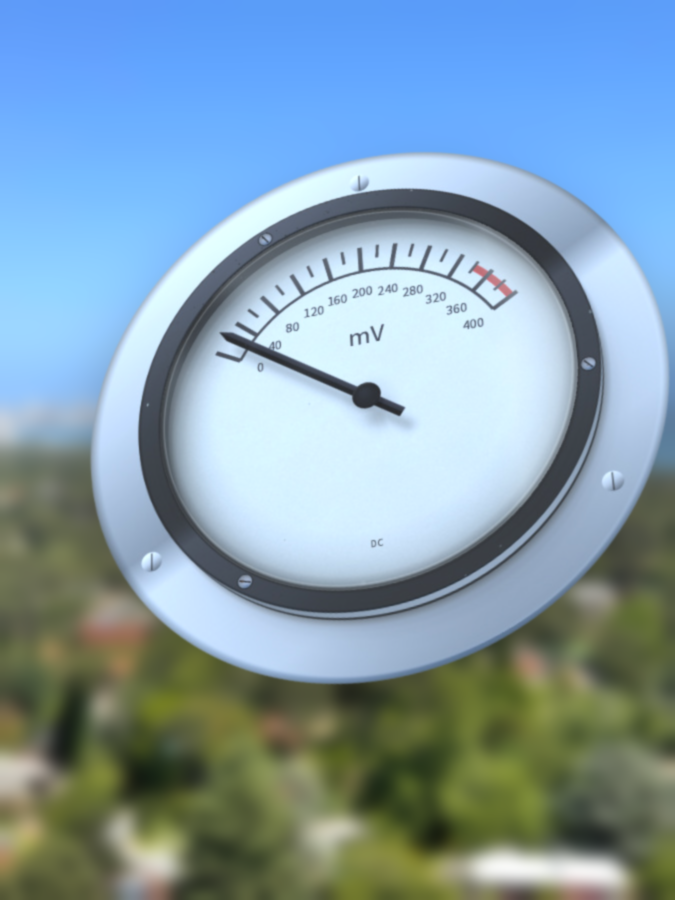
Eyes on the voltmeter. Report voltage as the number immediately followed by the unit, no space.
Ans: 20mV
